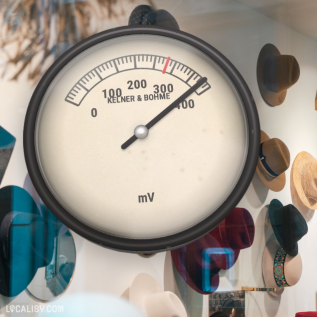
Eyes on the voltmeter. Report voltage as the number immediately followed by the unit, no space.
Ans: 380mV
